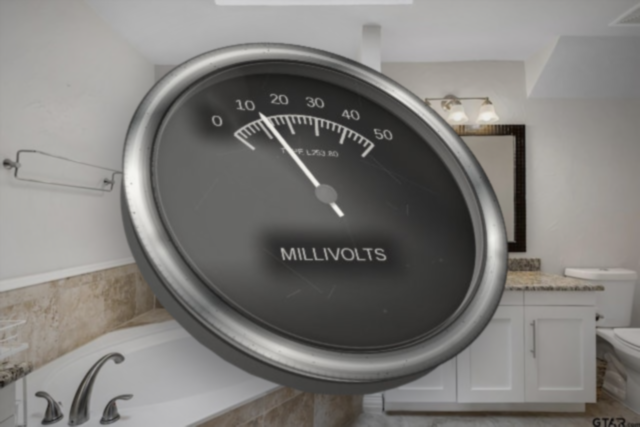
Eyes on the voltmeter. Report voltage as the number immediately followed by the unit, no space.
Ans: 10mV
